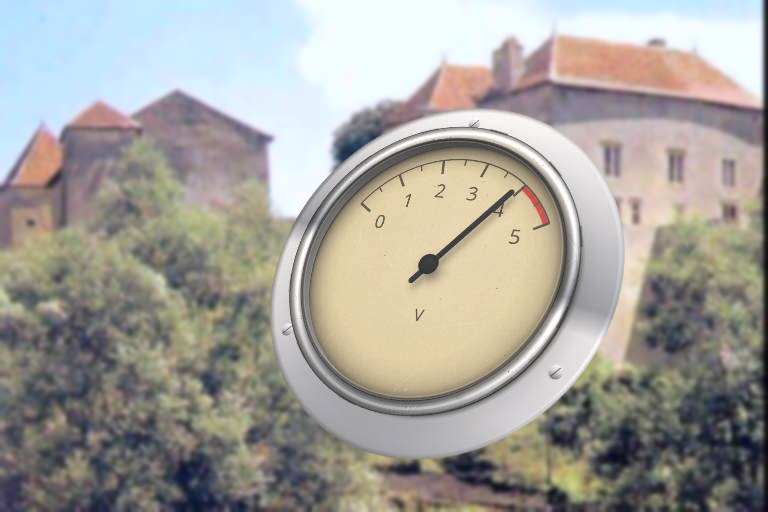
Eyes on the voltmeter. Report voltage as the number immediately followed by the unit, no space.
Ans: 4V
